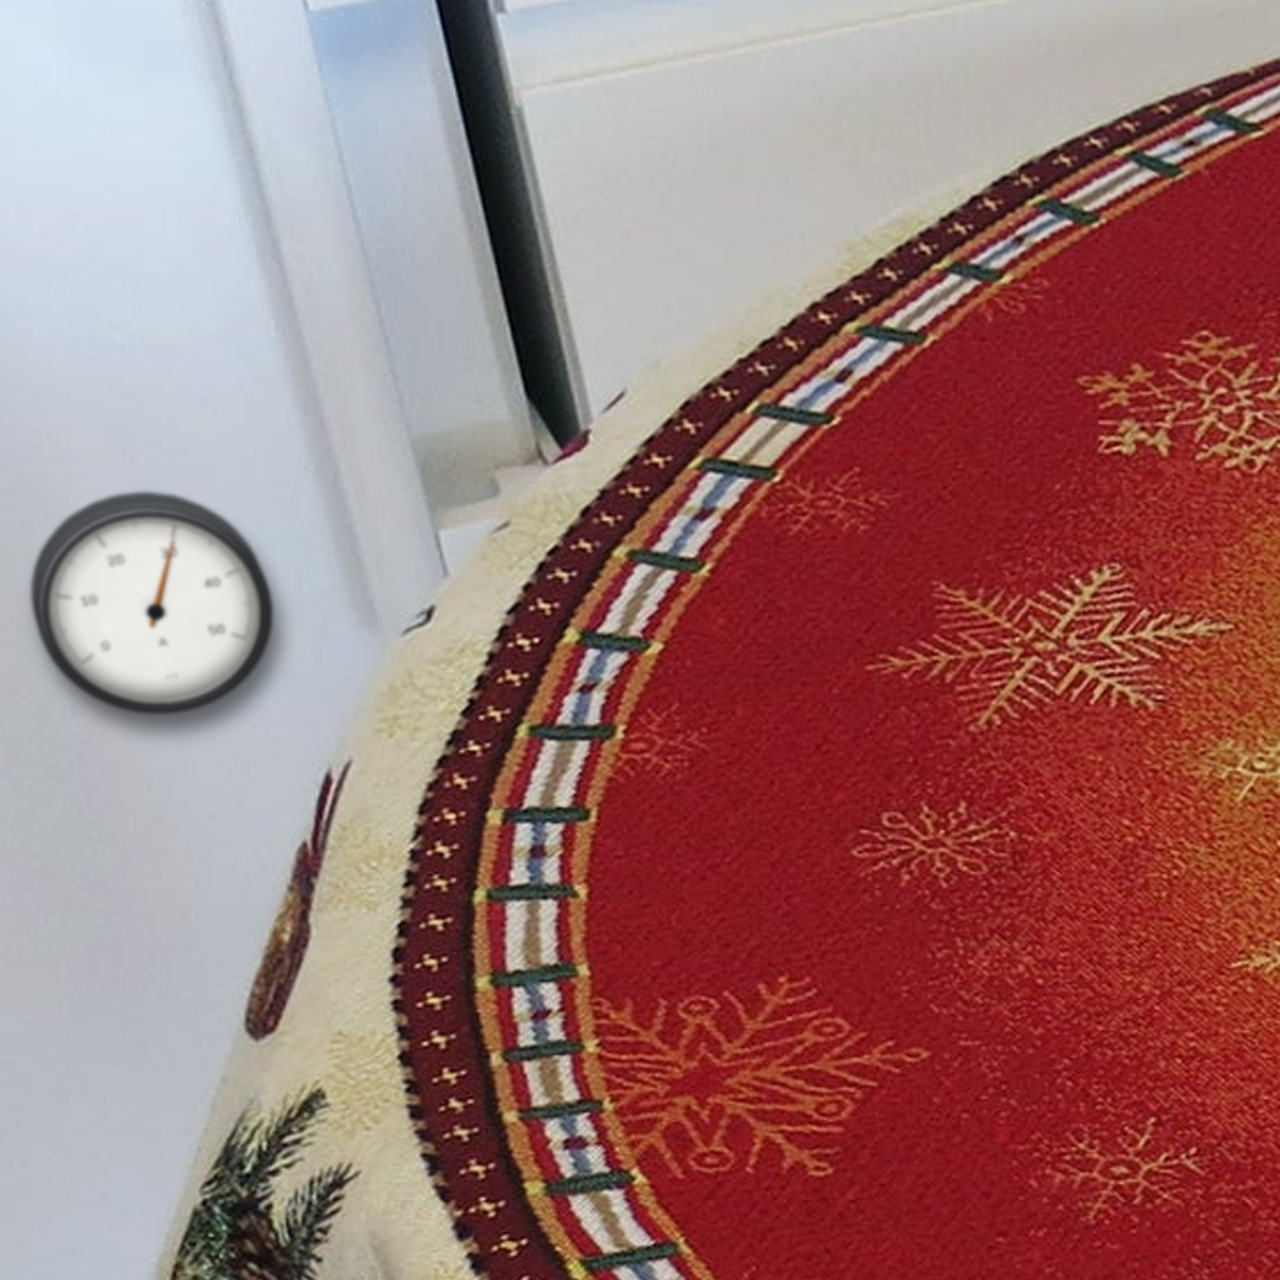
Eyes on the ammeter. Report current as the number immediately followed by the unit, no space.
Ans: 30A
